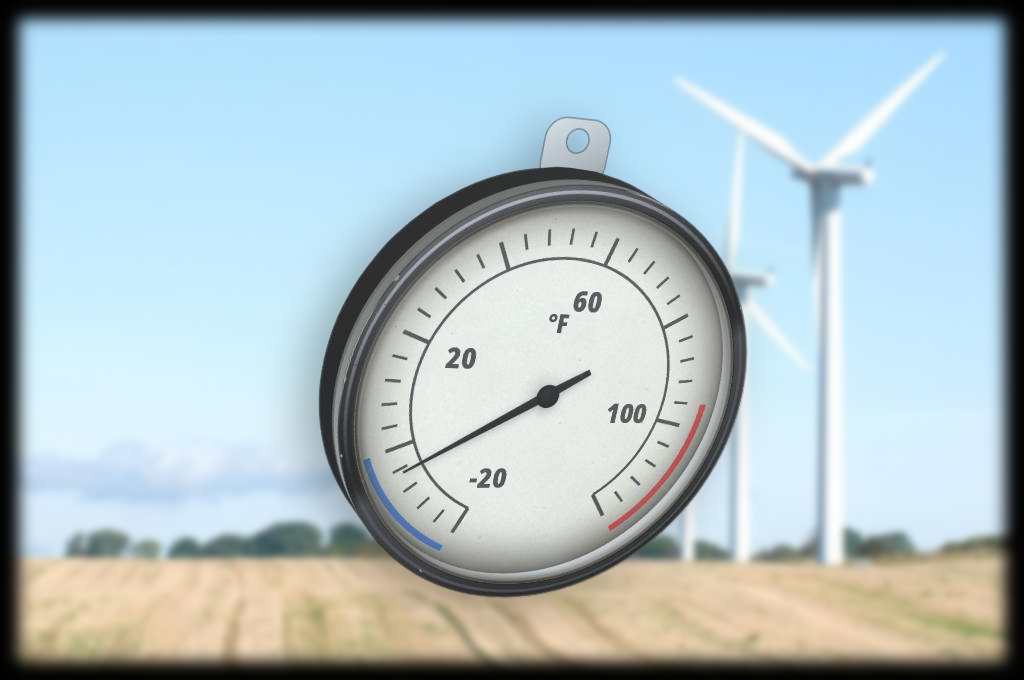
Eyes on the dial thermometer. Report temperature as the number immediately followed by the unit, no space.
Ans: -4°F
